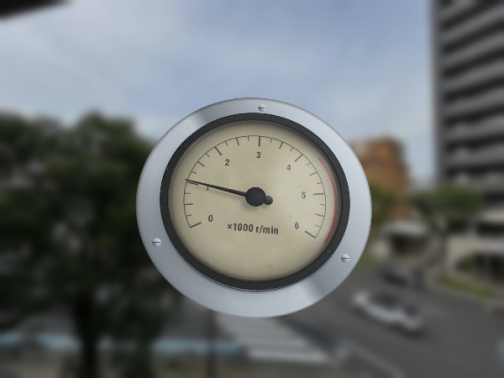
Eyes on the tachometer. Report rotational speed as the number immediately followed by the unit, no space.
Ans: 1000rpm
